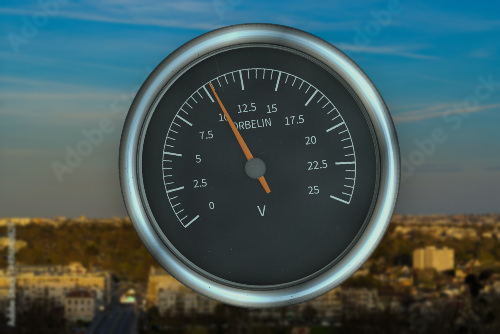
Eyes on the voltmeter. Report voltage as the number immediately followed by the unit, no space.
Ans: 10.5V
